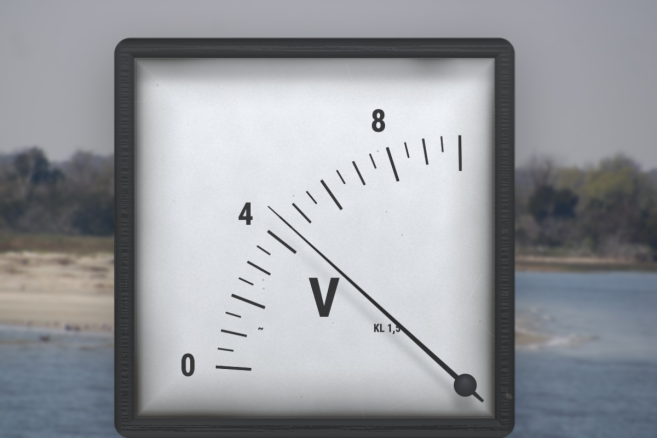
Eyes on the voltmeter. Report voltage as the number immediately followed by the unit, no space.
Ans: 4.5V
